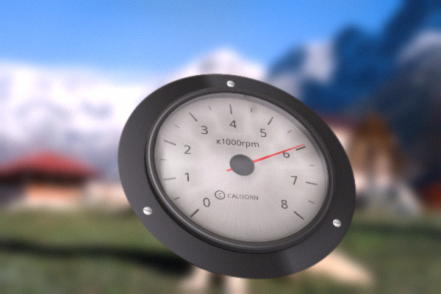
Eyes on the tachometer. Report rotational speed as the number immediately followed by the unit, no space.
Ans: 6000rpm
